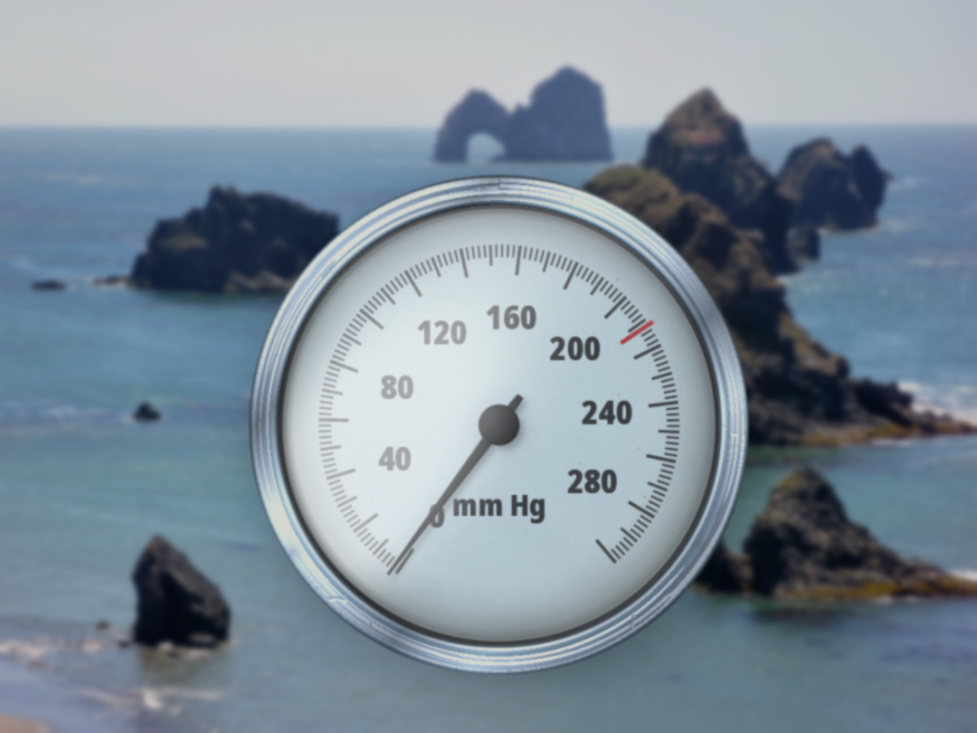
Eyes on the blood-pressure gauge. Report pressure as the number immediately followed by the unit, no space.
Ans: 2mmHg
